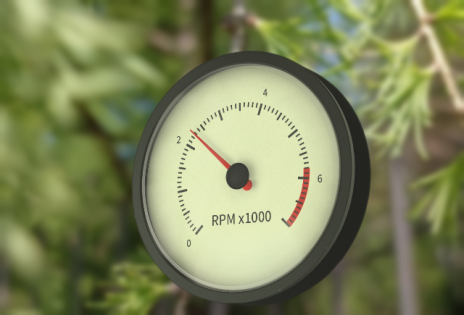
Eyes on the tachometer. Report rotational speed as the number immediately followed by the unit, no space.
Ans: 2300rpm
